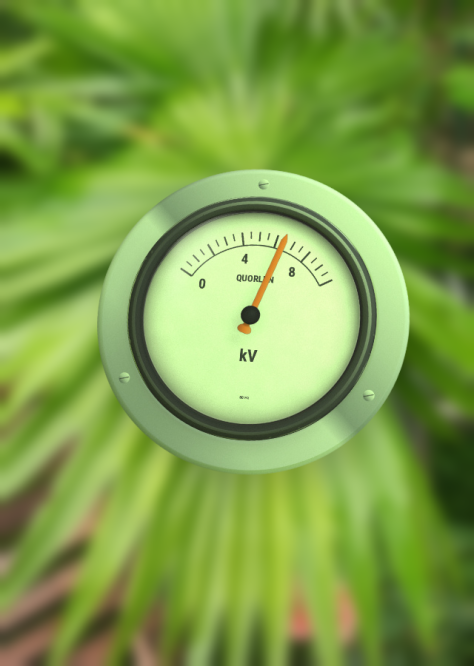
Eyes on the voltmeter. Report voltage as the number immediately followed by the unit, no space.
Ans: 6.5kV
